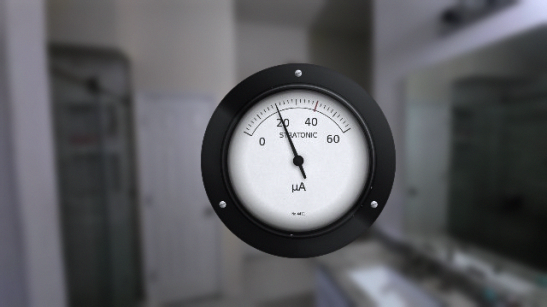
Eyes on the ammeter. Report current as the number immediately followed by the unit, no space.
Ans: 20µA
